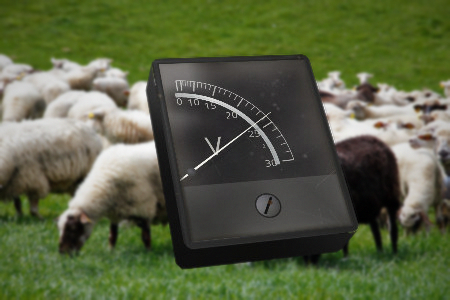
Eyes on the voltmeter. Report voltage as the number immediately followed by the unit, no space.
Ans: 24V
